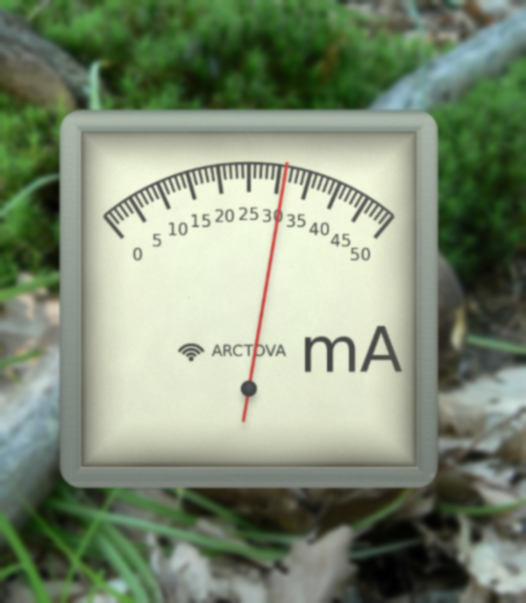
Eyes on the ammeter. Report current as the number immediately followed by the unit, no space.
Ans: 31mA
